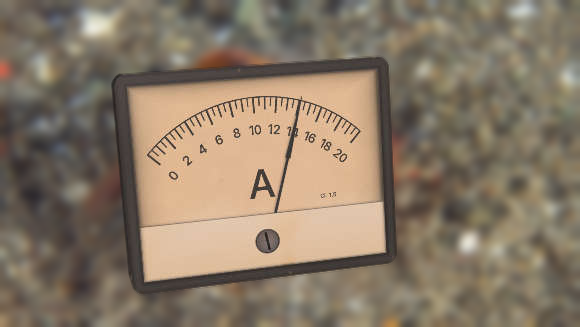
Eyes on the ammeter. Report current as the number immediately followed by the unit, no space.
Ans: 14A
